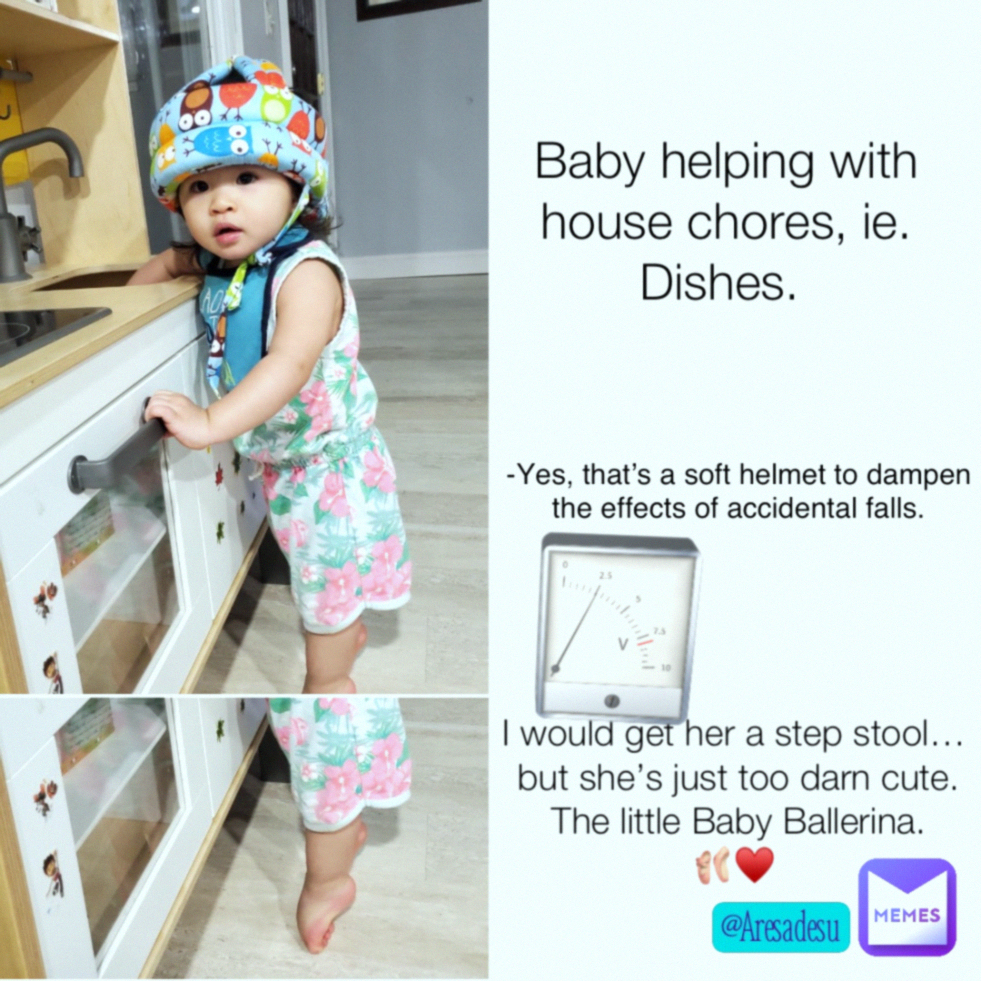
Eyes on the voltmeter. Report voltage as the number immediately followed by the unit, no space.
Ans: 2.5V
